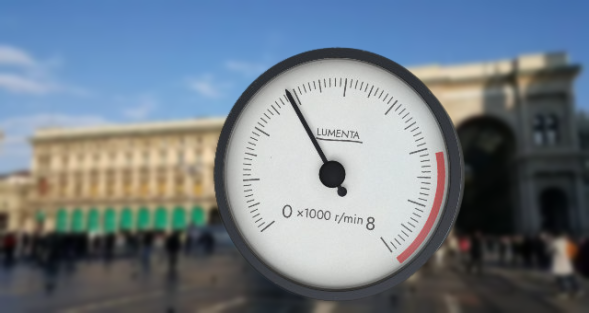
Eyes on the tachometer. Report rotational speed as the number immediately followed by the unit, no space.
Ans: 2900rpm
